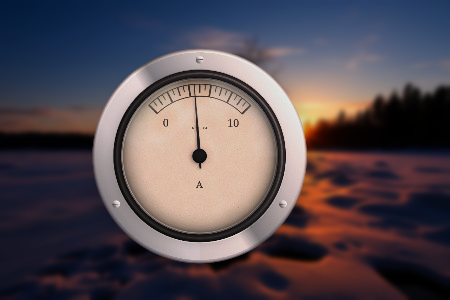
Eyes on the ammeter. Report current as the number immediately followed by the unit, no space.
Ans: 4.5A
